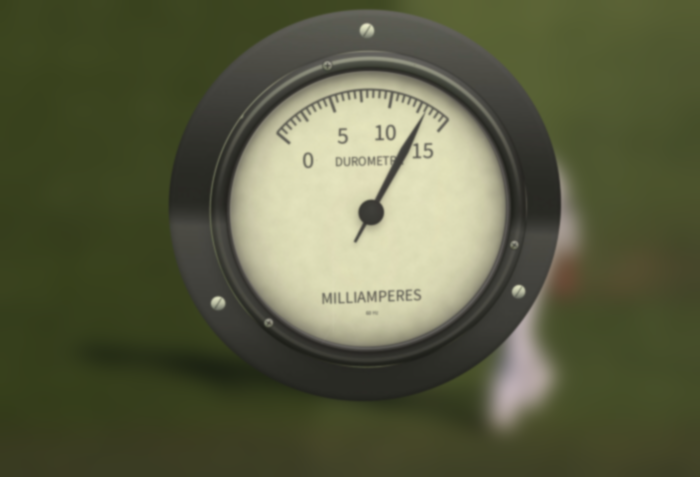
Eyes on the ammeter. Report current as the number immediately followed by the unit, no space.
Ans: 13mA
